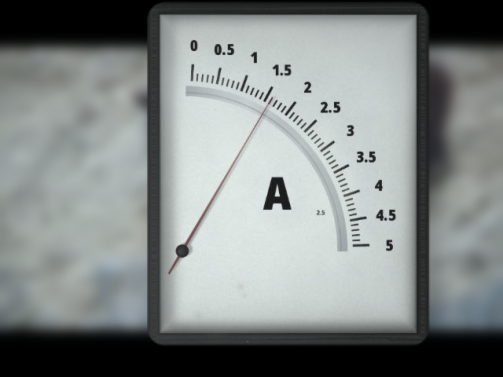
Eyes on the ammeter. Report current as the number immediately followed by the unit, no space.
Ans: 1.6A
